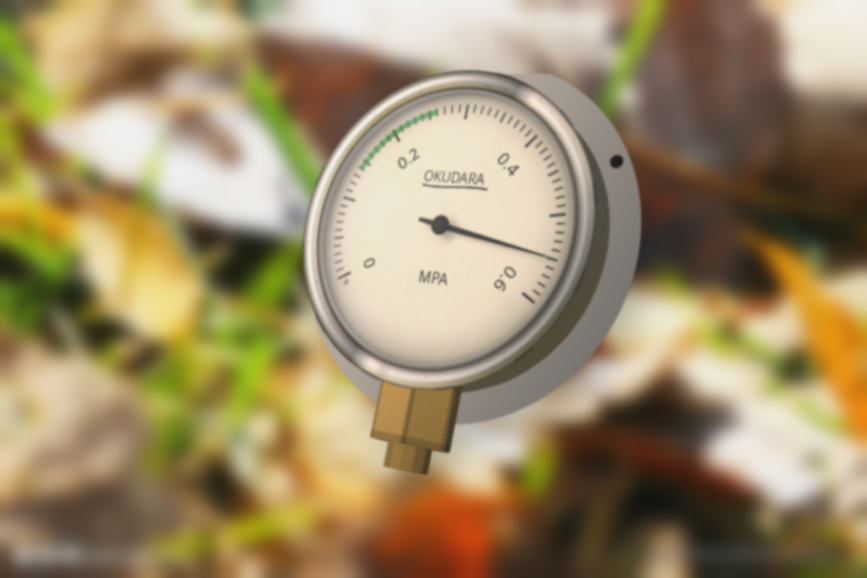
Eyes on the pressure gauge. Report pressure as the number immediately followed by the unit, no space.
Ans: 0.55MPa
